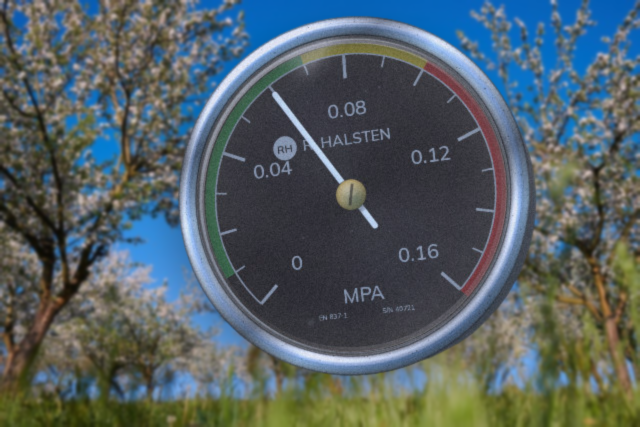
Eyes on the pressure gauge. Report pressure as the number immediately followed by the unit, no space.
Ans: 0.06MPa
